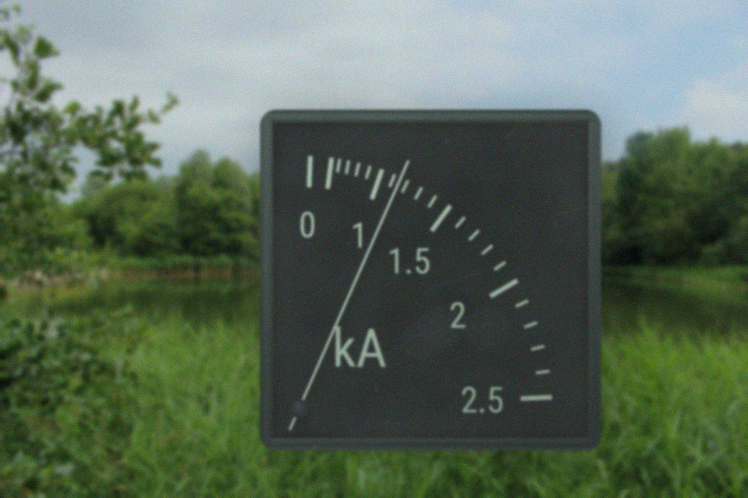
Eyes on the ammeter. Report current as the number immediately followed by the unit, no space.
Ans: 1.15kA
